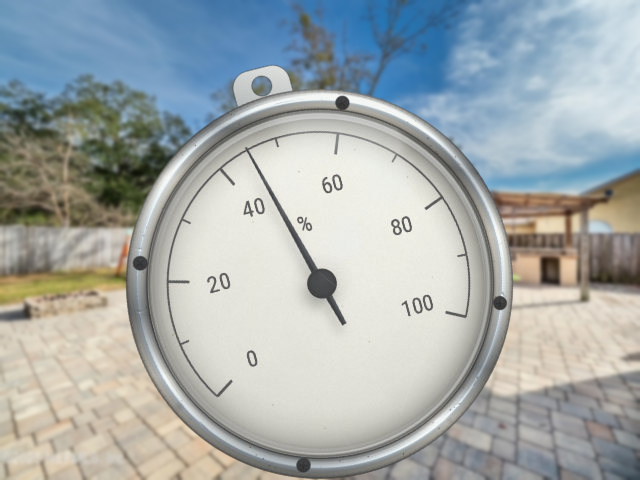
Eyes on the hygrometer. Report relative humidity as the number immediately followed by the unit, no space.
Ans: 45%
